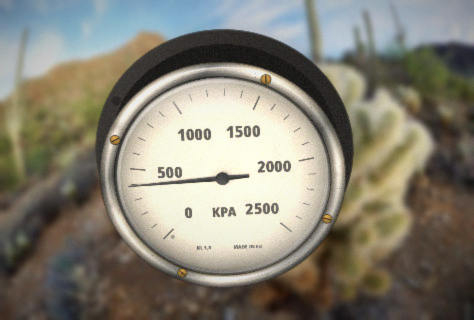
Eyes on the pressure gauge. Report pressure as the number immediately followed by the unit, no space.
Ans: 400kPa
